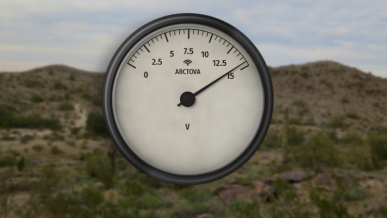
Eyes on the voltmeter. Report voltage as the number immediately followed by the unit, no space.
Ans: 14.5V
